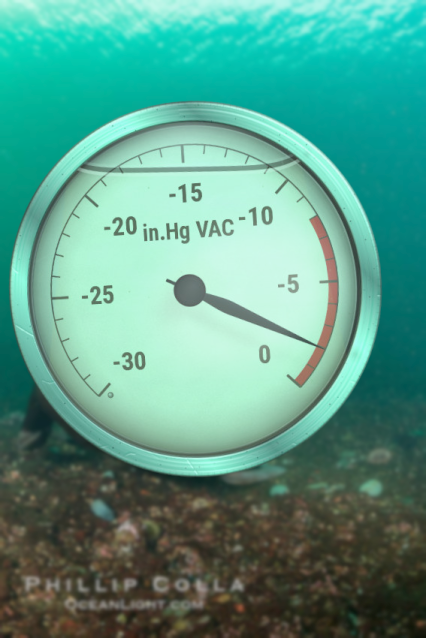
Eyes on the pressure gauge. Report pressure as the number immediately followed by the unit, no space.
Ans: -2inHg
